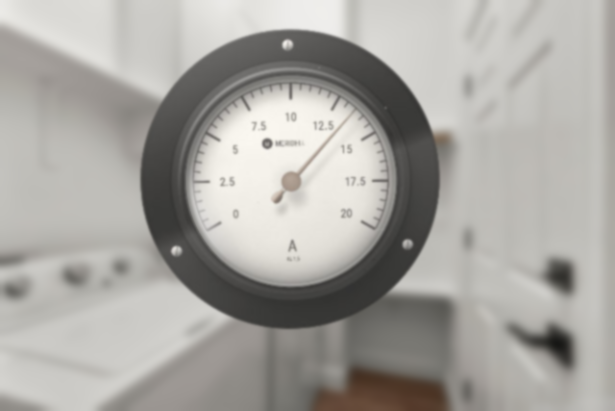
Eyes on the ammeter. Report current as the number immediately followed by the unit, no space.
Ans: 13.5A
